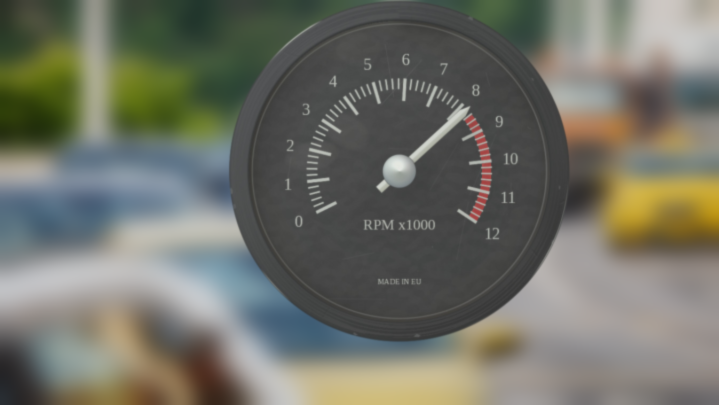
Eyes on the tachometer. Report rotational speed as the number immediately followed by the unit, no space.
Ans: 8200rpm
